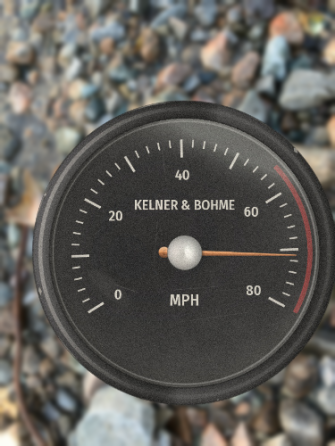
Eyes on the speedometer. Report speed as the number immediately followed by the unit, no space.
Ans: 71mph
